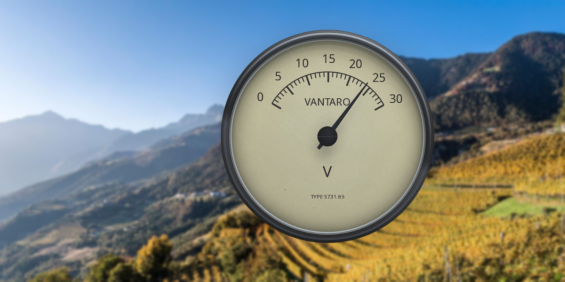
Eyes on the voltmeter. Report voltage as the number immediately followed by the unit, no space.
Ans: 24V
